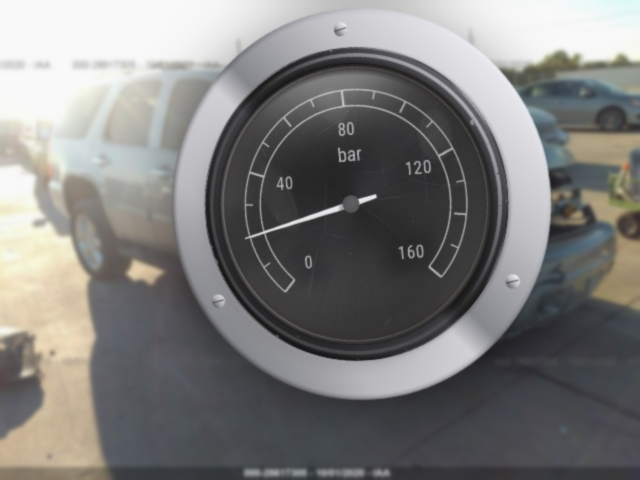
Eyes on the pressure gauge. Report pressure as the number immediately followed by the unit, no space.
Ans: 20bar
